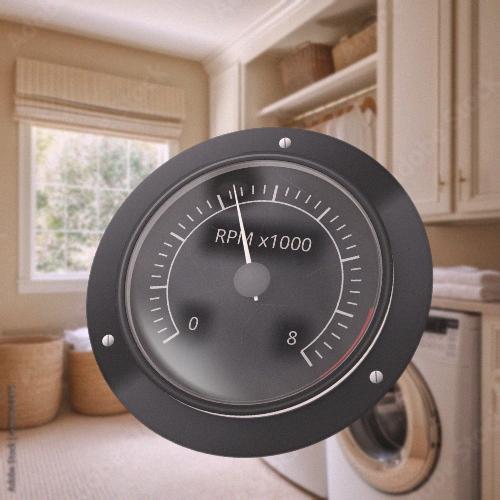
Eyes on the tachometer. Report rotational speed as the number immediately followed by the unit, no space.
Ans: 3300rpm
